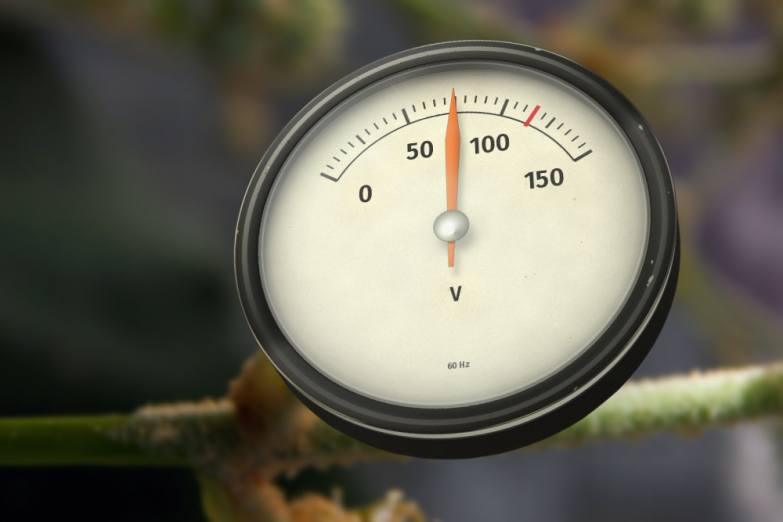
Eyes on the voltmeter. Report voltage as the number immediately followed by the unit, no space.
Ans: 75V
